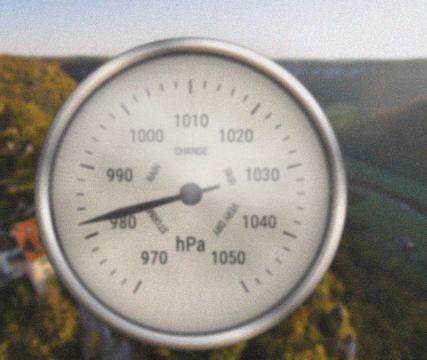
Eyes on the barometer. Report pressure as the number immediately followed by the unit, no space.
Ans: 982hPa
